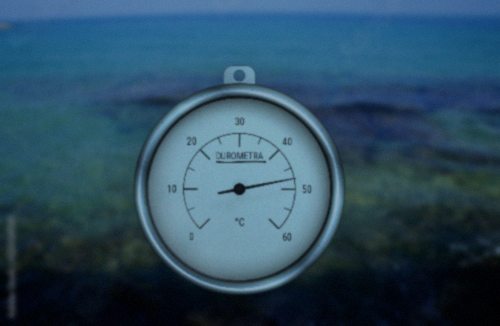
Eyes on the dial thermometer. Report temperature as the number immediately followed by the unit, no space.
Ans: 47.5°C
